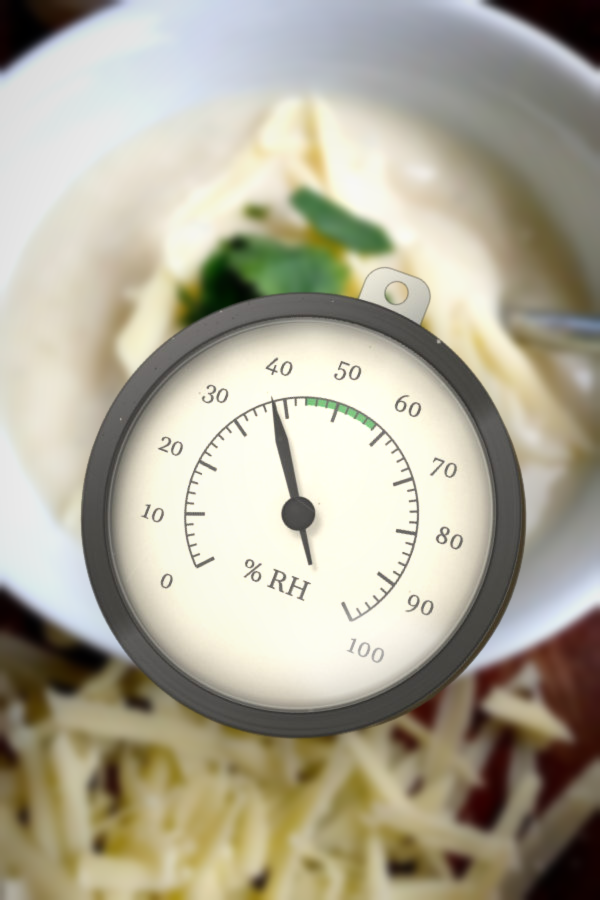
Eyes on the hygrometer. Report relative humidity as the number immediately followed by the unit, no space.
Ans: 38%
